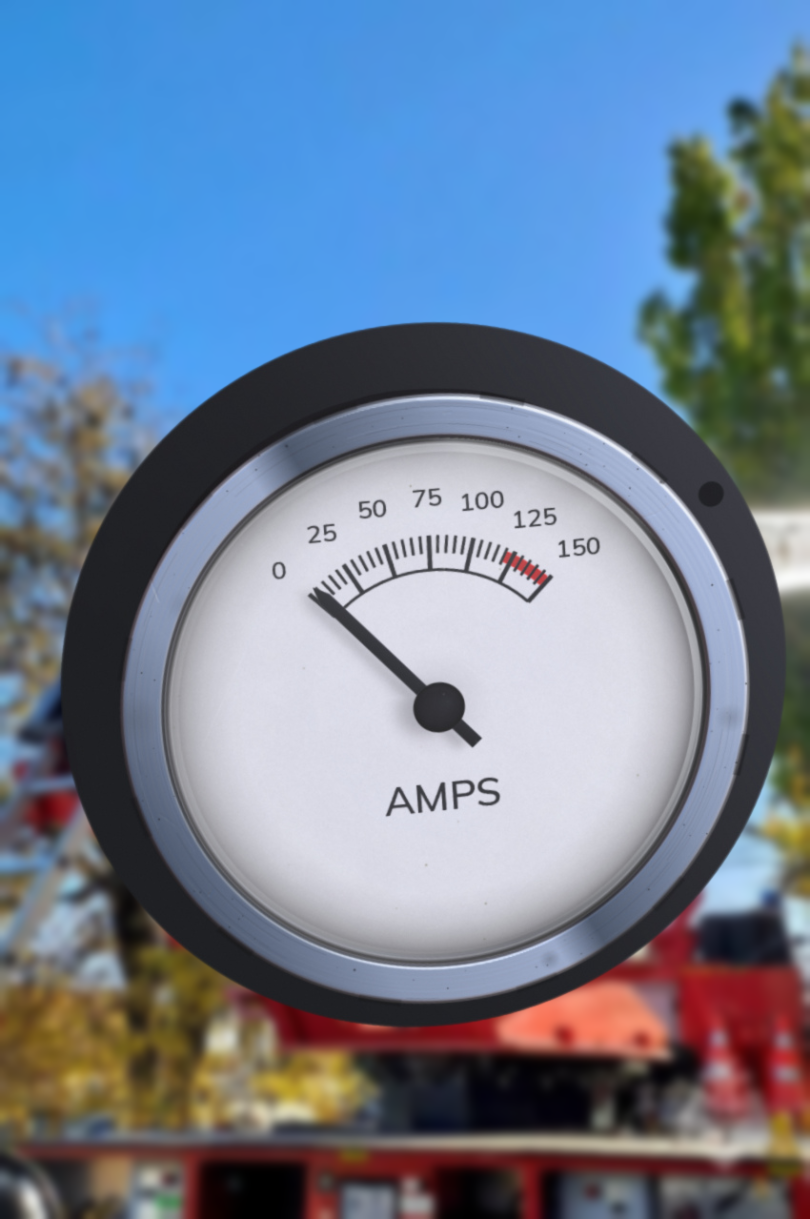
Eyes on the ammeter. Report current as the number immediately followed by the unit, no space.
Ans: 5A
